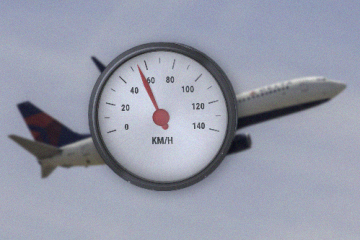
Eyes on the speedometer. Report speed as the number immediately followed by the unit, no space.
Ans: 55km/h
